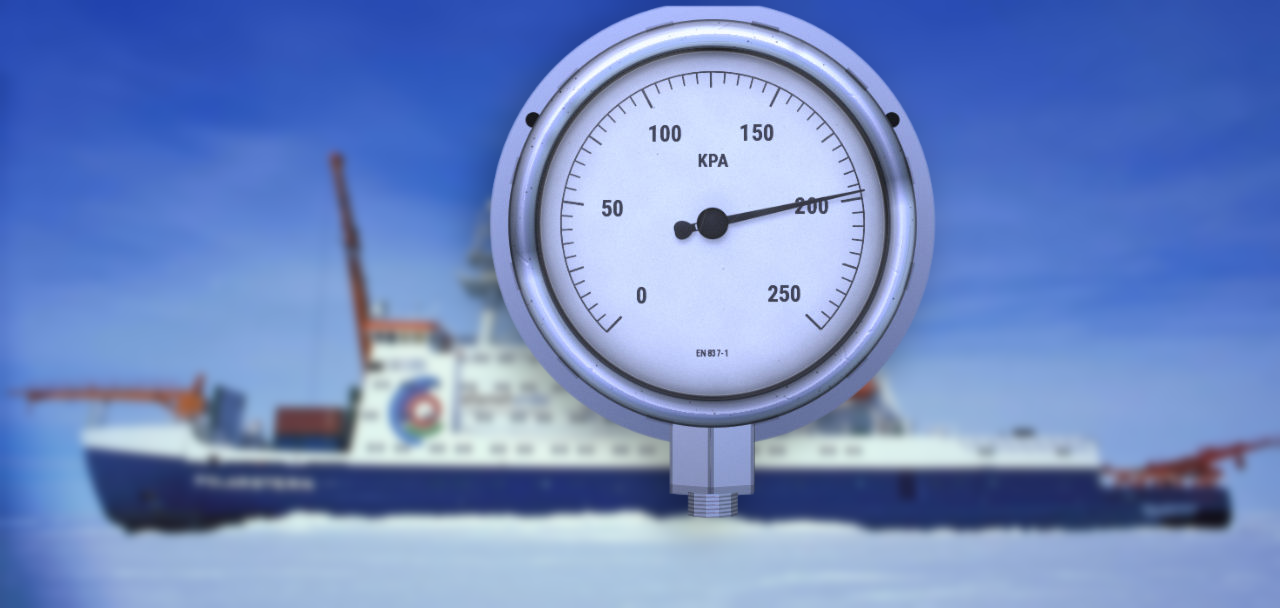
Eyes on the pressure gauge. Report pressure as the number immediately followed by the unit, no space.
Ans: 197.5kPa
